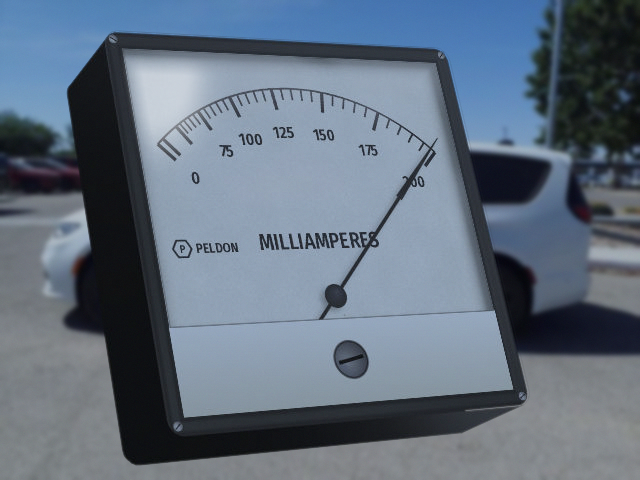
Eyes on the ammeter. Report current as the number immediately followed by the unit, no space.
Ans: 197.5mA
